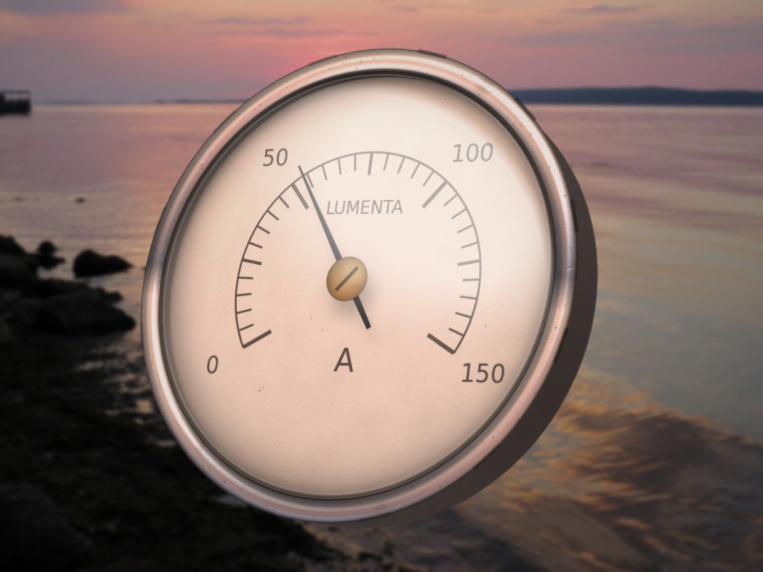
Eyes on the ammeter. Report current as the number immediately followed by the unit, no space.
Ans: 55A
